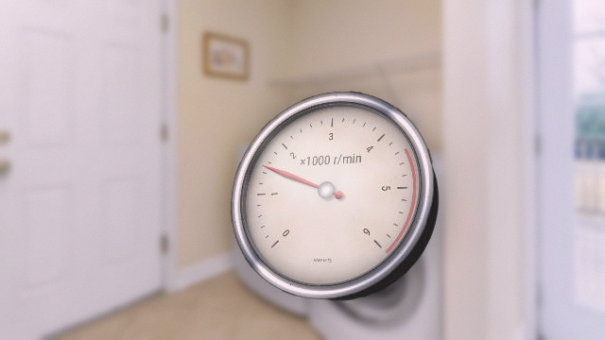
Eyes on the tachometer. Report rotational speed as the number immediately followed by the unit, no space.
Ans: 1500rpm
